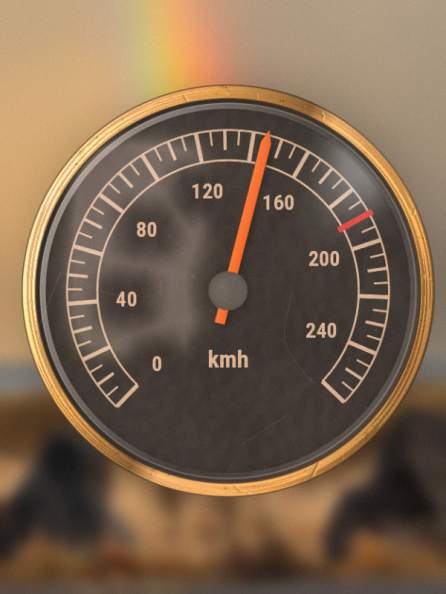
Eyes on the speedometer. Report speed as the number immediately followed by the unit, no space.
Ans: 145km/h
